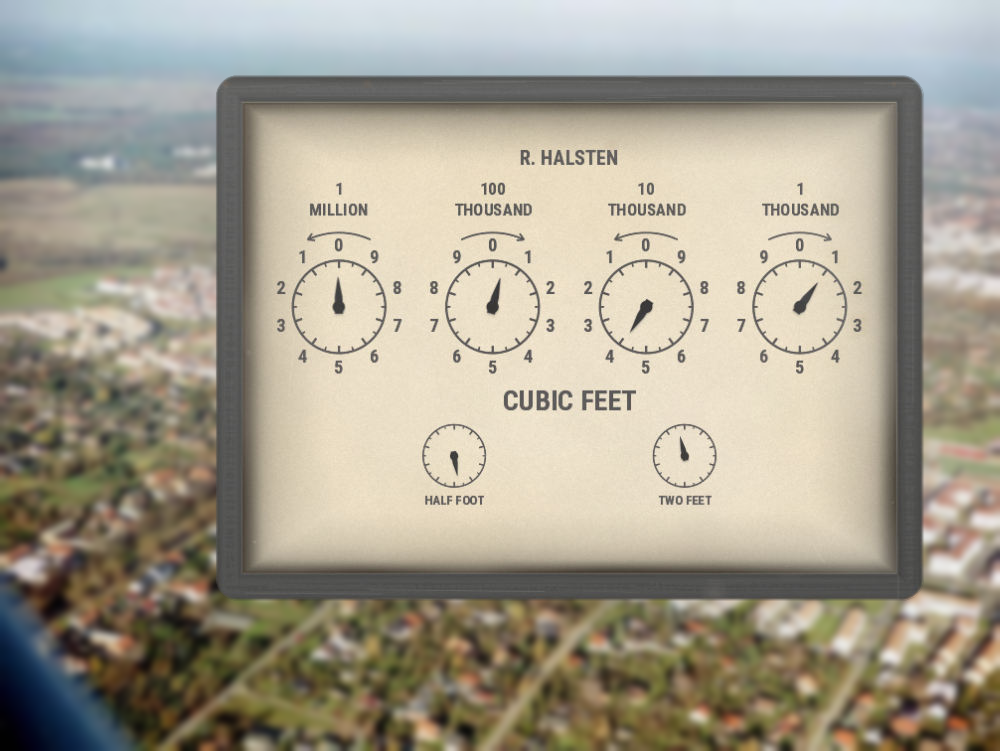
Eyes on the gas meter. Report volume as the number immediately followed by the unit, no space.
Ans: 4100ft³
